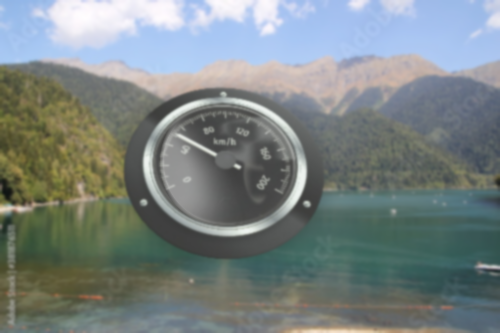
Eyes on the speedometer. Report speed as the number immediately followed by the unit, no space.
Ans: 50km/h
